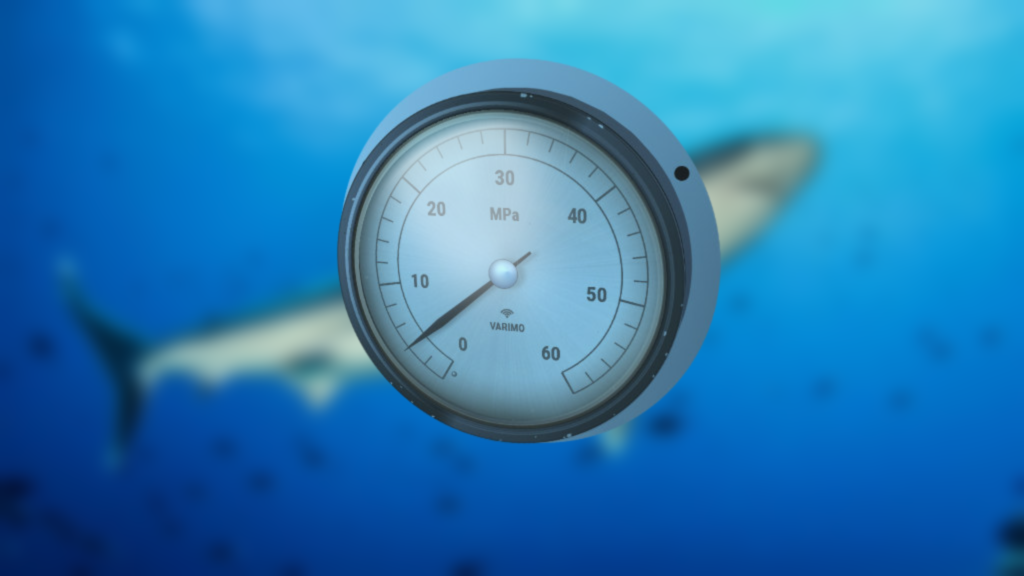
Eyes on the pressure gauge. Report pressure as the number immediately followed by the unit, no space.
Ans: 4MPa
